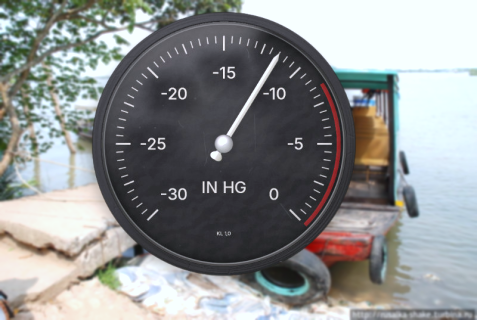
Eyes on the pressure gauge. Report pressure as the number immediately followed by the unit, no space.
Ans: -11.5inHg
